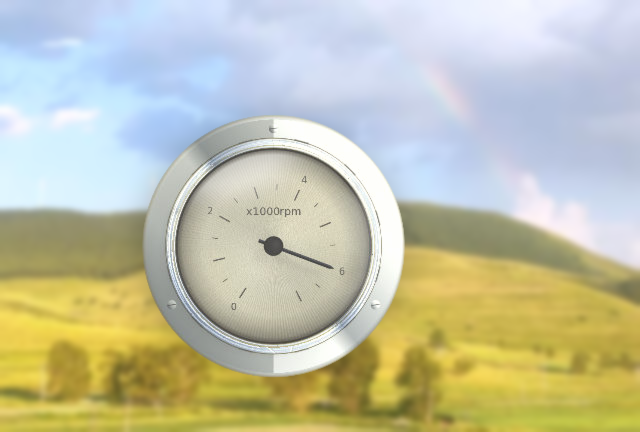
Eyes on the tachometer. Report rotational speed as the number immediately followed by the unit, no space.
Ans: 6000rpm
